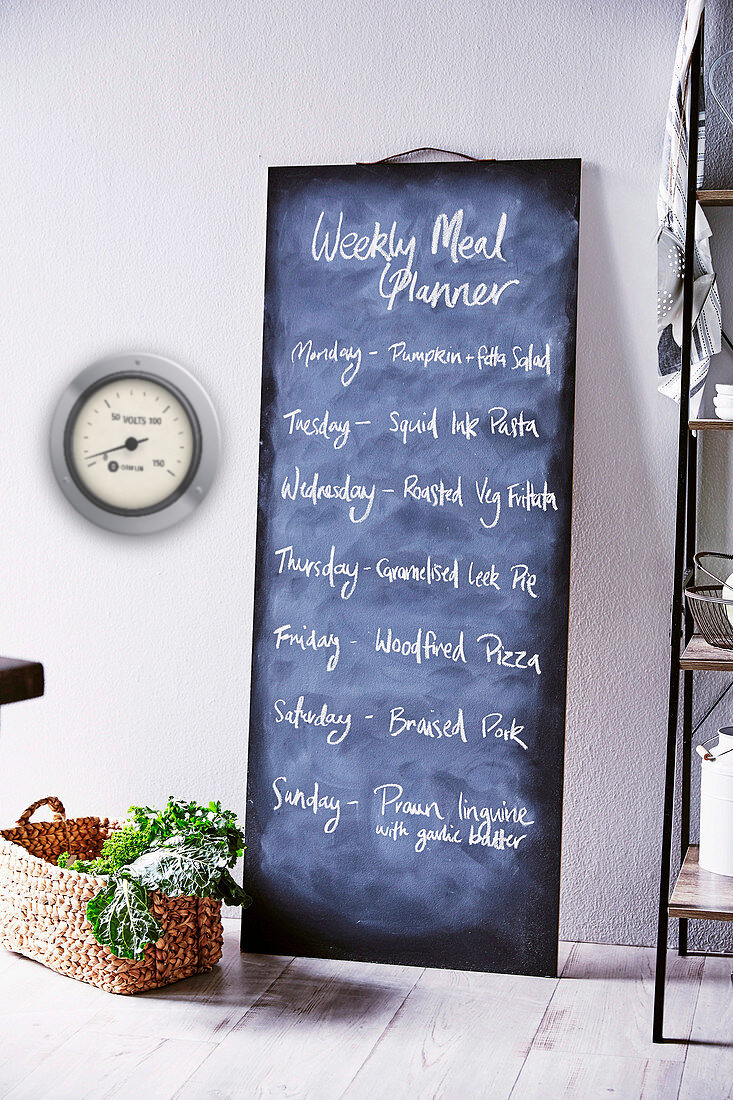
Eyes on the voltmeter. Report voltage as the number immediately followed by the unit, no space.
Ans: 5V
